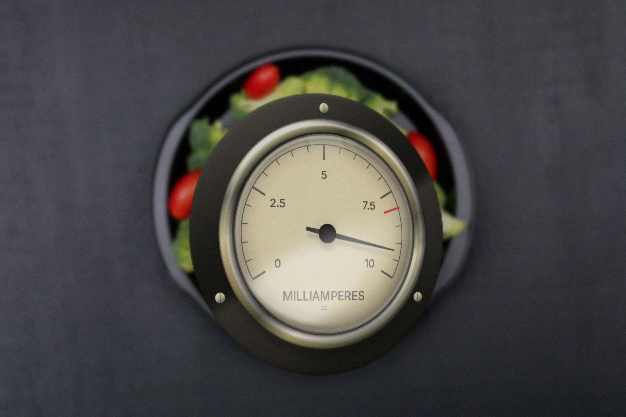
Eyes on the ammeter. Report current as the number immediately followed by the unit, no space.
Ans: 9.25mA
